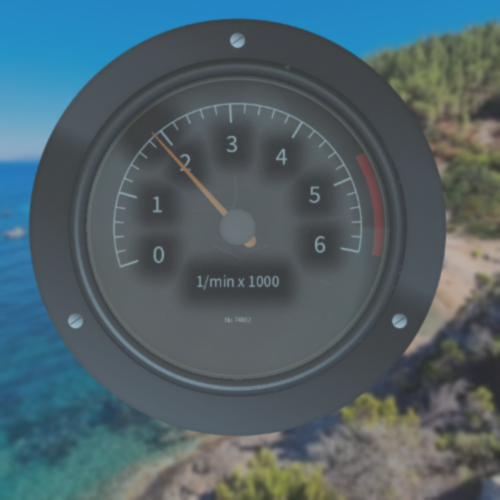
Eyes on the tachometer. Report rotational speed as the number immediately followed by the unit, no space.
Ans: 1900rpm
